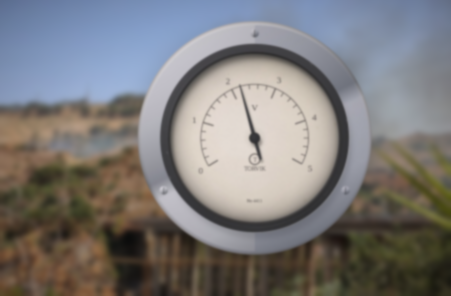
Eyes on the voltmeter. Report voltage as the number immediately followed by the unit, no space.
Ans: 2.2V
